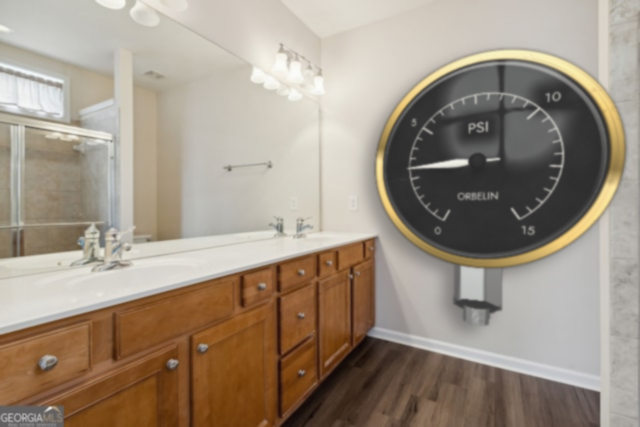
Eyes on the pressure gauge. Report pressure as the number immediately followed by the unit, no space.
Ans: 3psi
